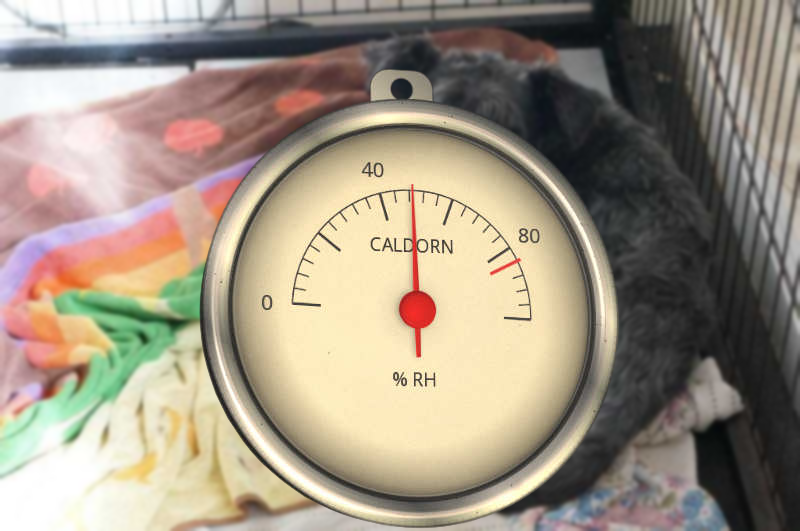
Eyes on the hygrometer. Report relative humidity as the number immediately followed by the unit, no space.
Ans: 48%
